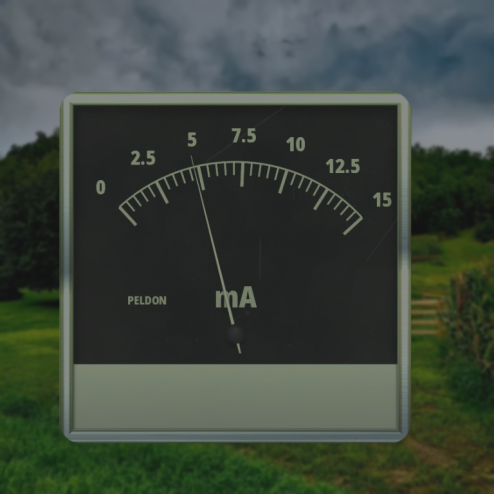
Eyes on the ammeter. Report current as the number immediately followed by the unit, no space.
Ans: 4.75mA
